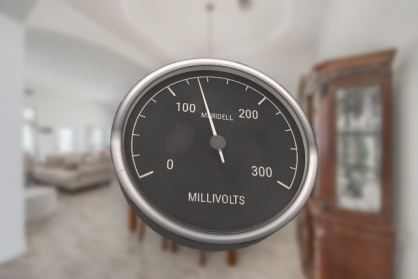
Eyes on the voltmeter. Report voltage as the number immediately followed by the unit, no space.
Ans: 130mV
